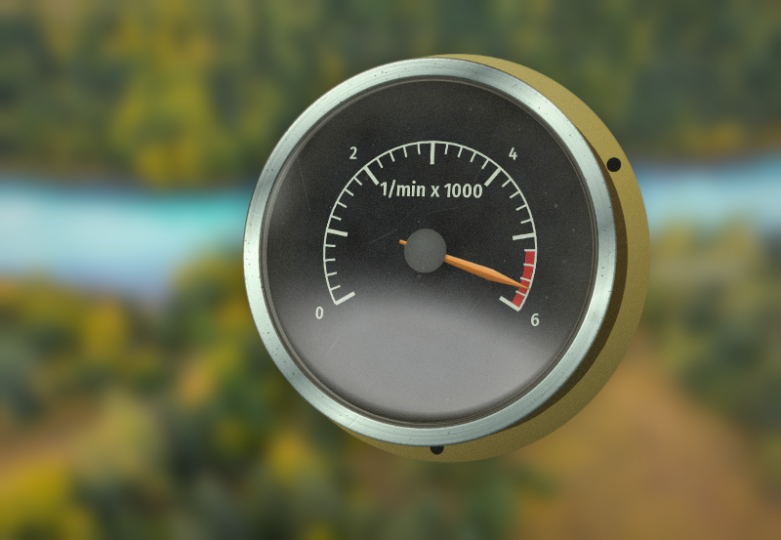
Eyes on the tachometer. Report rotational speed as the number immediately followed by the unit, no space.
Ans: 5700rpm
